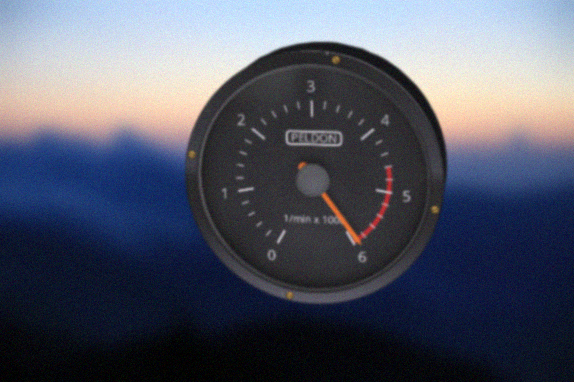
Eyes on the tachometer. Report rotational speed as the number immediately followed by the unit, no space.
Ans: 5900rpm
